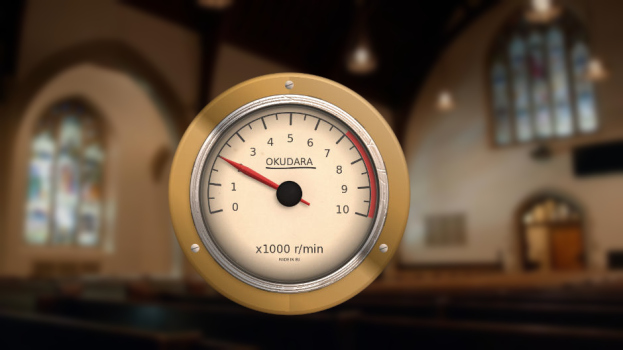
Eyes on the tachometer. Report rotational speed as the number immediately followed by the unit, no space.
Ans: 2000rpm
